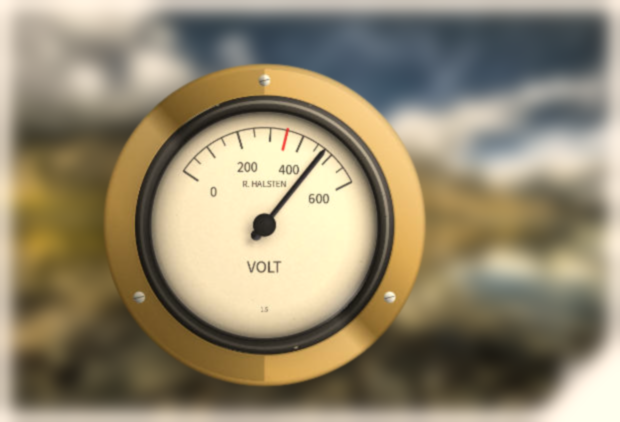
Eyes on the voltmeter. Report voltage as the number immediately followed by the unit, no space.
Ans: 475V
